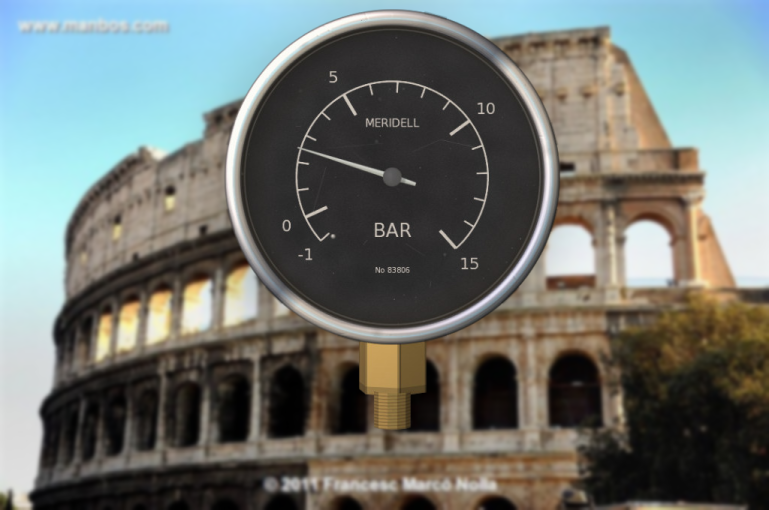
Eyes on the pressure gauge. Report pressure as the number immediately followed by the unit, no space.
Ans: 2.5bar
